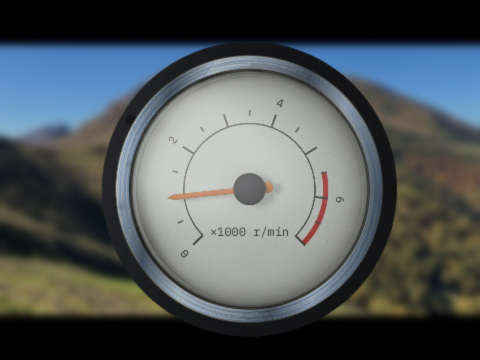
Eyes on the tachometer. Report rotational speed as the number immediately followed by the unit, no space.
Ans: 1000rpm
